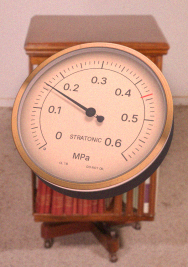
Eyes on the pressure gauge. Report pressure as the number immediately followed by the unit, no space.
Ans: 0.16MPa
